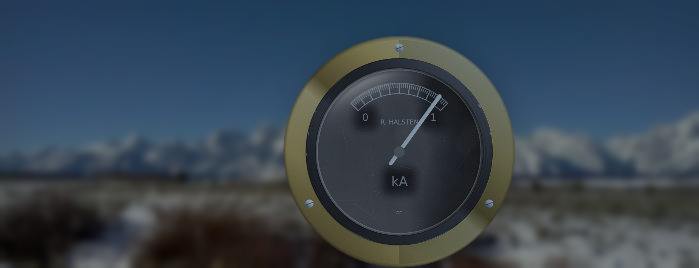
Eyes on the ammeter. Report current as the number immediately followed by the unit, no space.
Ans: 0.9kA
